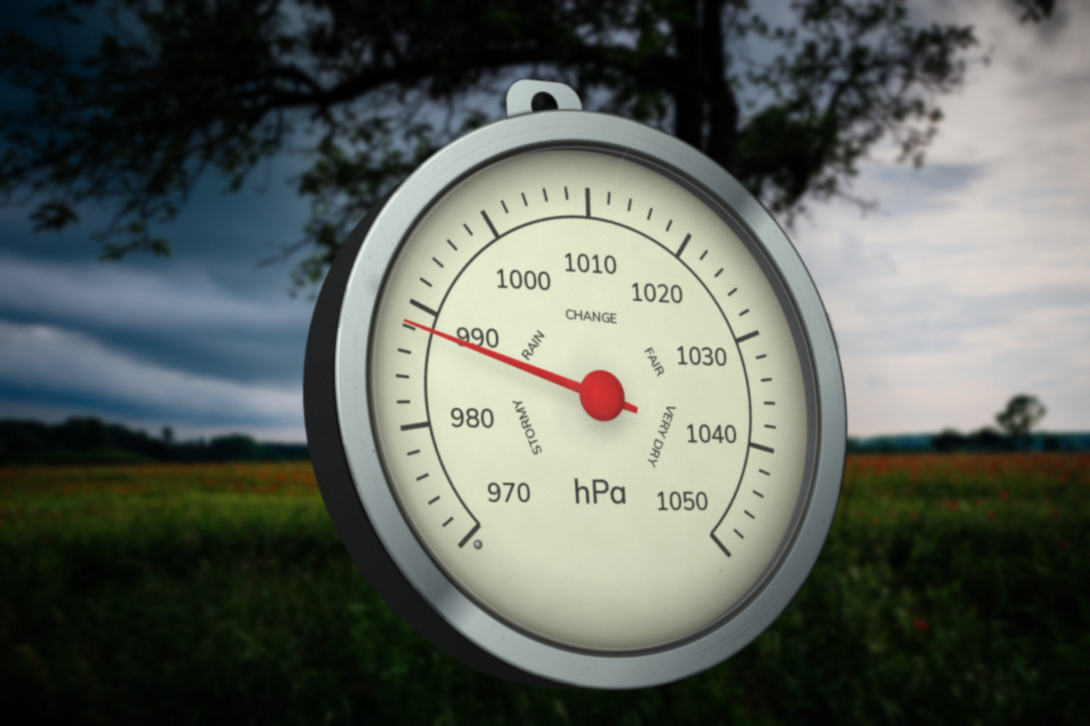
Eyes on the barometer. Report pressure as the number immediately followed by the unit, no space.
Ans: 988hPa
